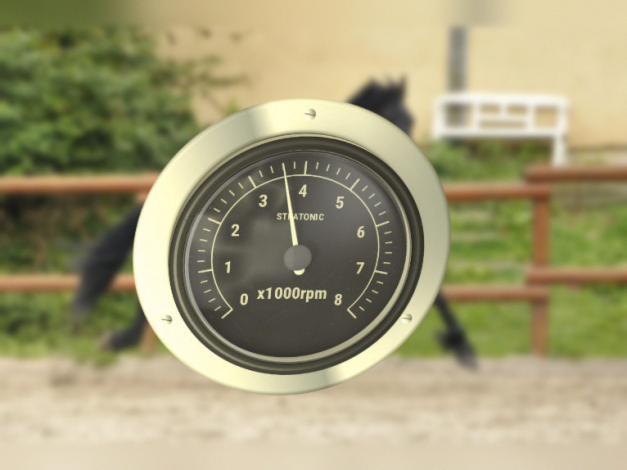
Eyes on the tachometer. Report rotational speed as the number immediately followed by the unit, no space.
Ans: 3600rpm
